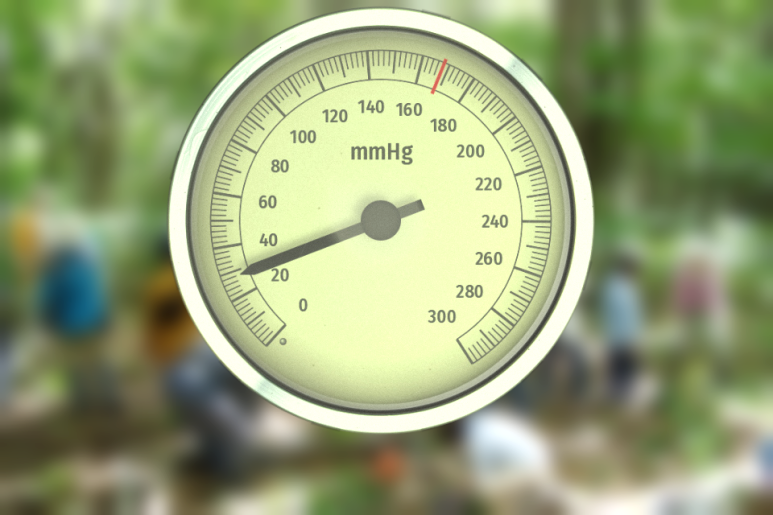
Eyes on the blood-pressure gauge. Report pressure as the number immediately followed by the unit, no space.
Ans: 28mmHg
